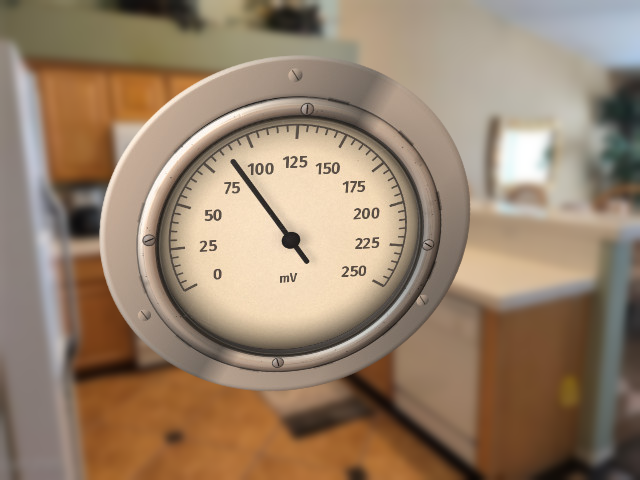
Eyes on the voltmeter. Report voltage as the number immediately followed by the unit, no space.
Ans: 87.5mV
